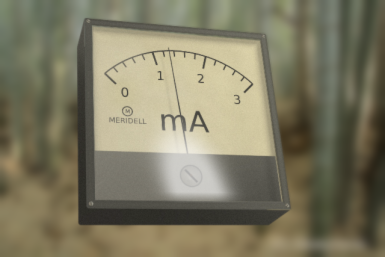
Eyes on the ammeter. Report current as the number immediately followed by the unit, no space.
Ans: 1.3mA
